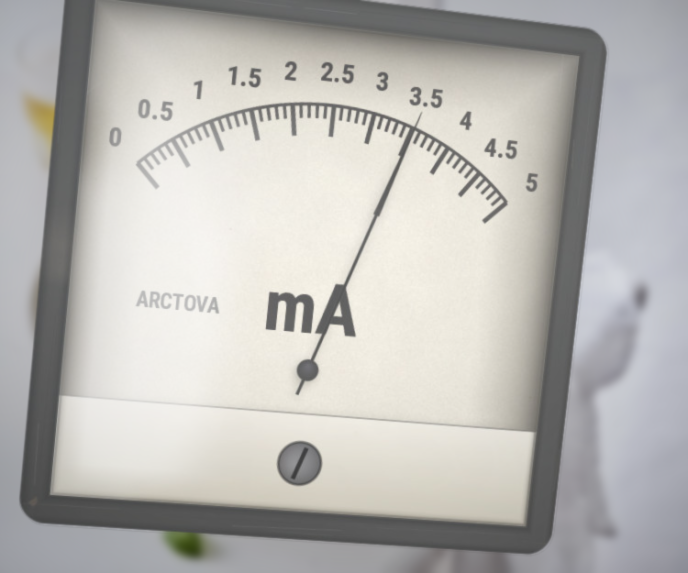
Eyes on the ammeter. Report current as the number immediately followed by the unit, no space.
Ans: 3.5mA
